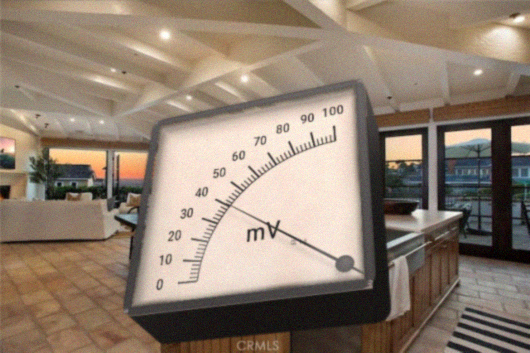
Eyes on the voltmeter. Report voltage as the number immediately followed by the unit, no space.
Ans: 40mV
